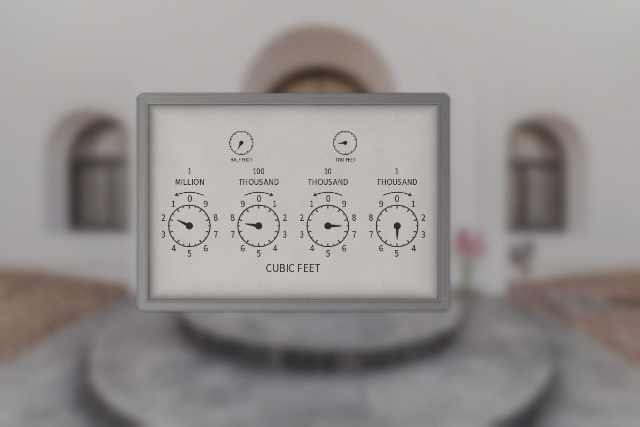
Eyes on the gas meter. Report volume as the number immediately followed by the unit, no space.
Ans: 177500ft³
